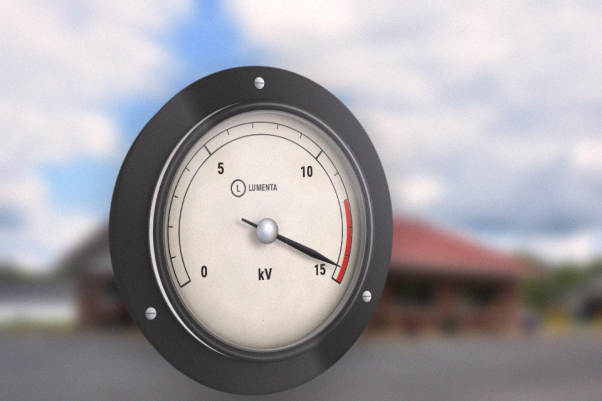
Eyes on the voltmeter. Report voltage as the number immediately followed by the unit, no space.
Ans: 14.5kV
